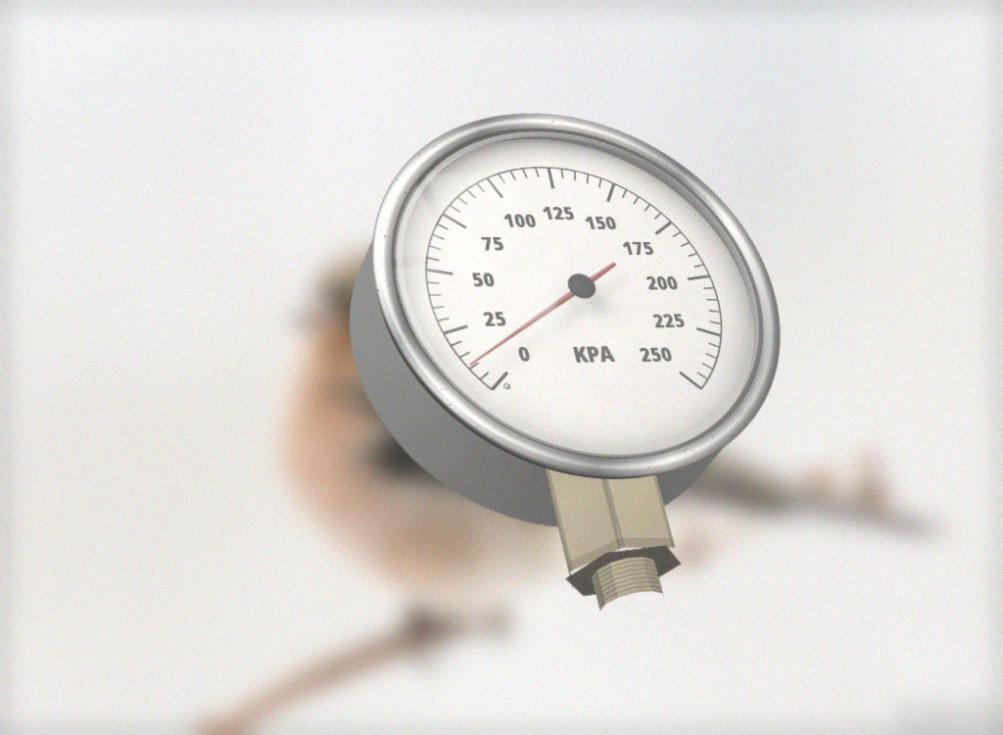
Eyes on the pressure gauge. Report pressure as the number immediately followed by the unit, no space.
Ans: 10kPa
